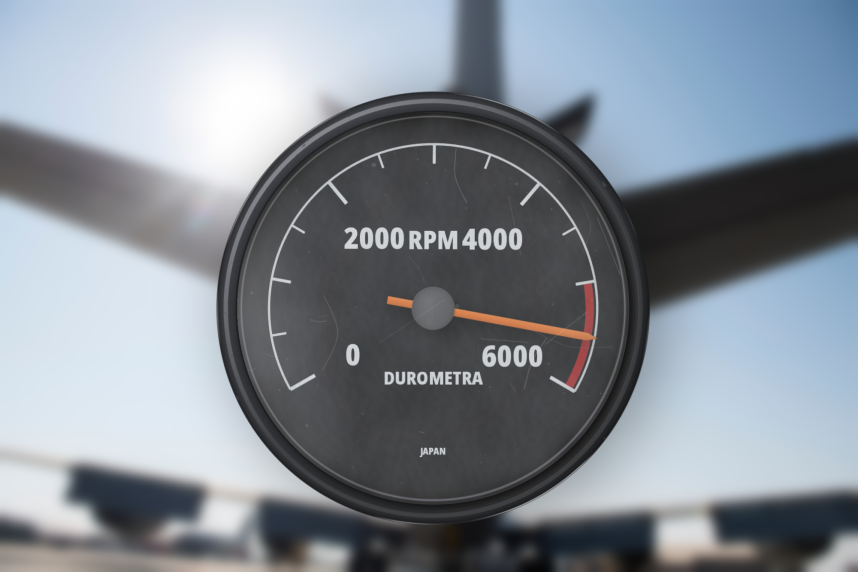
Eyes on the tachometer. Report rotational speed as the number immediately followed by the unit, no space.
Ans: 5500rpm
